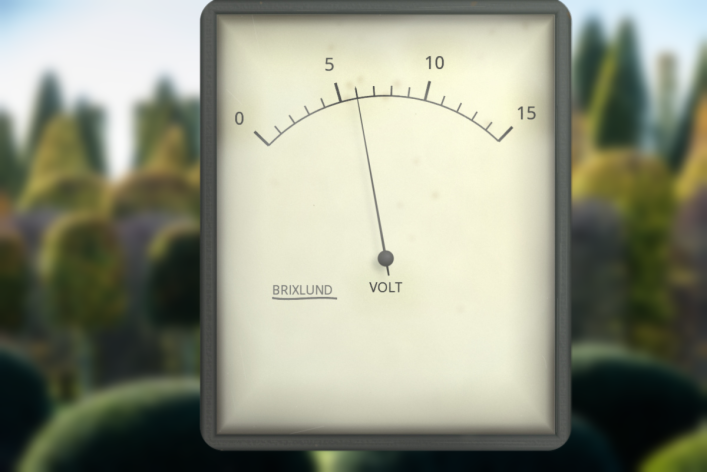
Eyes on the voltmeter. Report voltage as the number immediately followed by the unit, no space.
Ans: 6V
